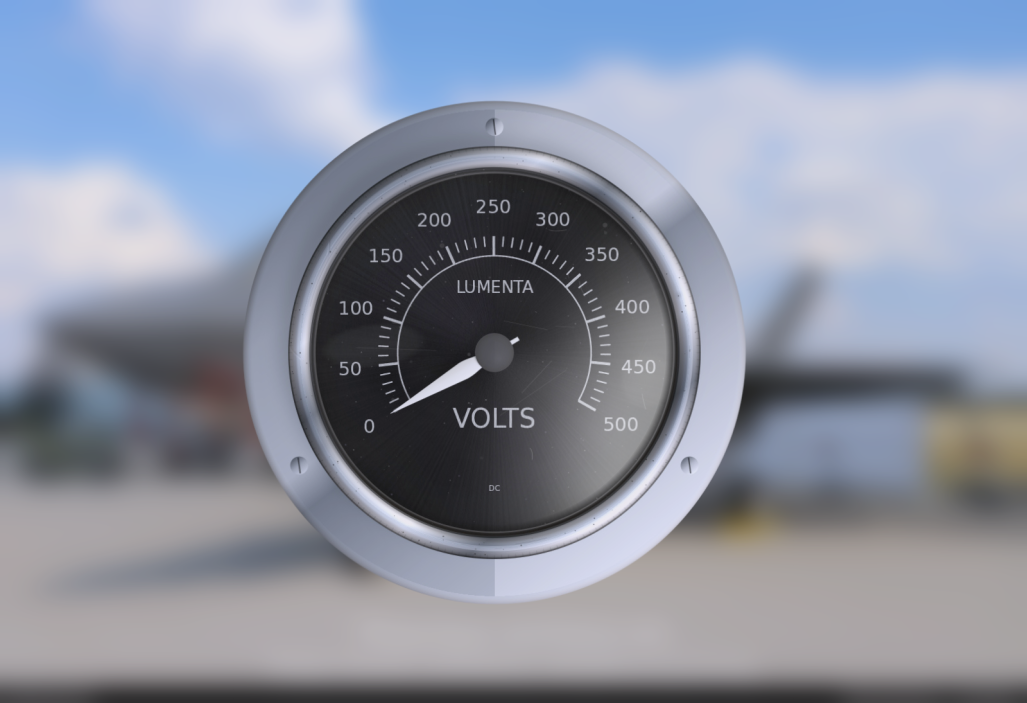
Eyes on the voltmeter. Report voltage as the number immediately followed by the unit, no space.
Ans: 0V
